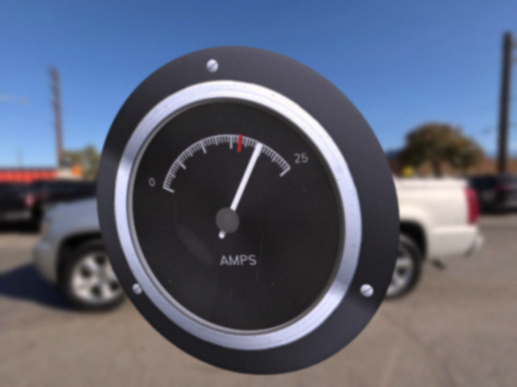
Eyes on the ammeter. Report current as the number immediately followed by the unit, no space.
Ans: 20A
